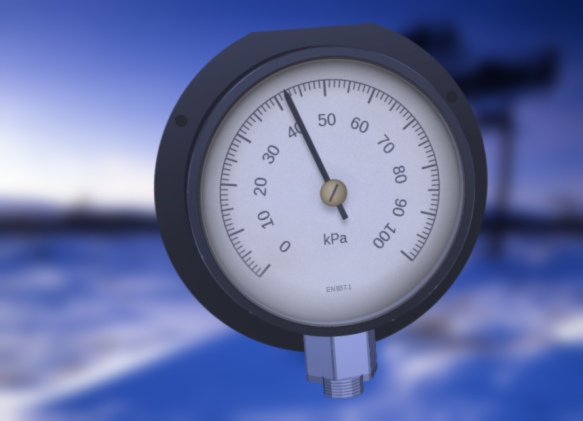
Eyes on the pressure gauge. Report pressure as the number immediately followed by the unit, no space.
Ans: 42kPa
